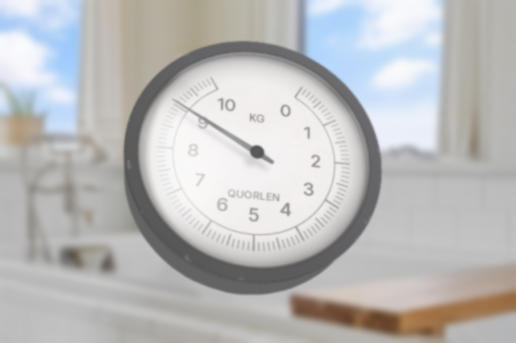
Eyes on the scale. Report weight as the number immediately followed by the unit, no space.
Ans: 9kg
